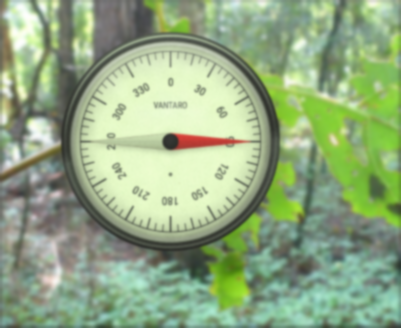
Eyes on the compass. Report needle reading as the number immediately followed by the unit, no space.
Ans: 90°
